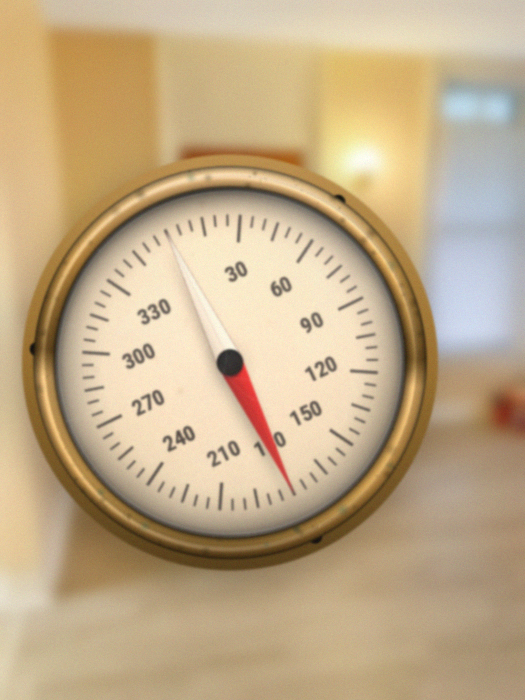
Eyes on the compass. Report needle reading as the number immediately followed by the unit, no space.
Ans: 180°
